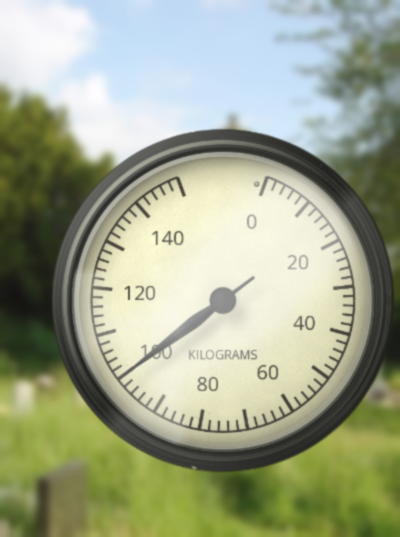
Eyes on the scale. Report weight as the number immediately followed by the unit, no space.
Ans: 100kg
